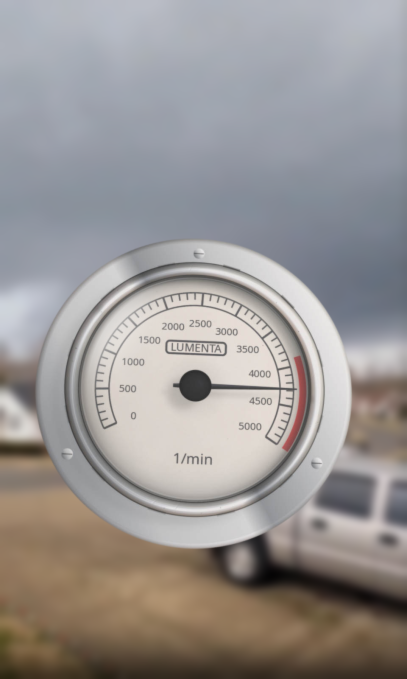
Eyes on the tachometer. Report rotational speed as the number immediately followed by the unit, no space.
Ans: 4300rpm
